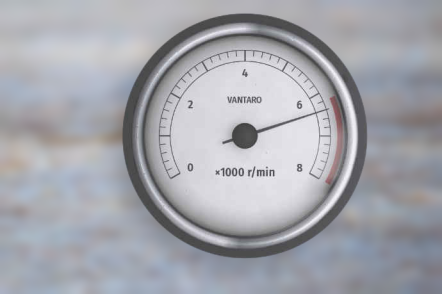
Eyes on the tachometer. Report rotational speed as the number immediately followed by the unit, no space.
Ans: 6400rpm
